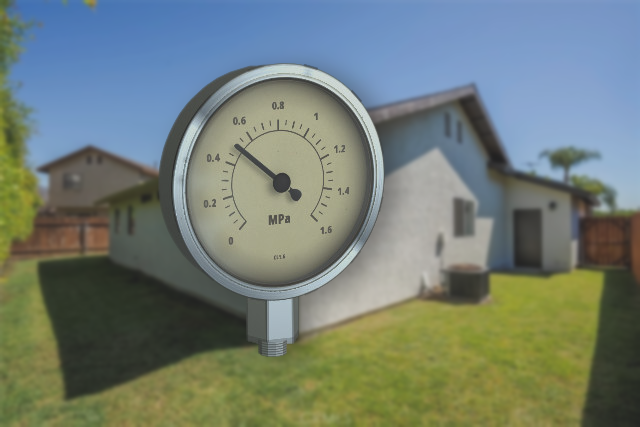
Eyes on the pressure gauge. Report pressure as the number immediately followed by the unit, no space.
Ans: 0.5MPa
